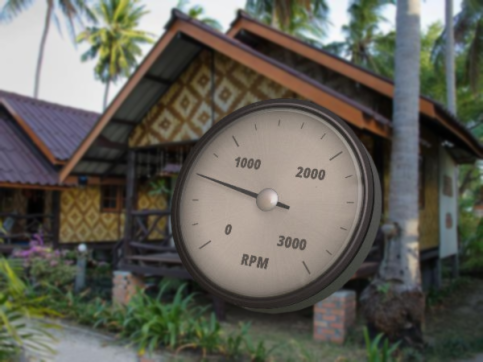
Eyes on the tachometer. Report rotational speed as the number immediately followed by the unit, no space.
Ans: 600rpm
